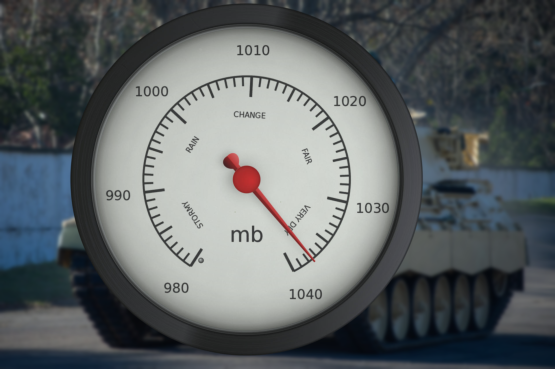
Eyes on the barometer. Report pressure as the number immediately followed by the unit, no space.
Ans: 1037.5mbar
